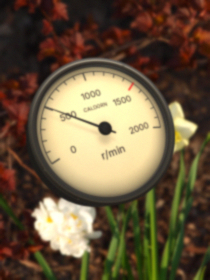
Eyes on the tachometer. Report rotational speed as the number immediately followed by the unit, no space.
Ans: 500rpm
